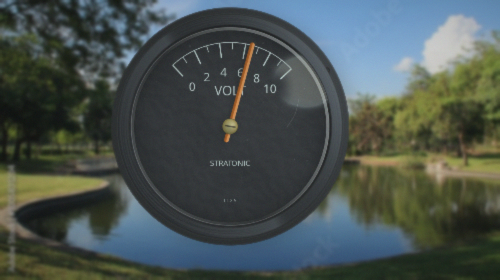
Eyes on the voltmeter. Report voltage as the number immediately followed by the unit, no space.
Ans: 6.5V
